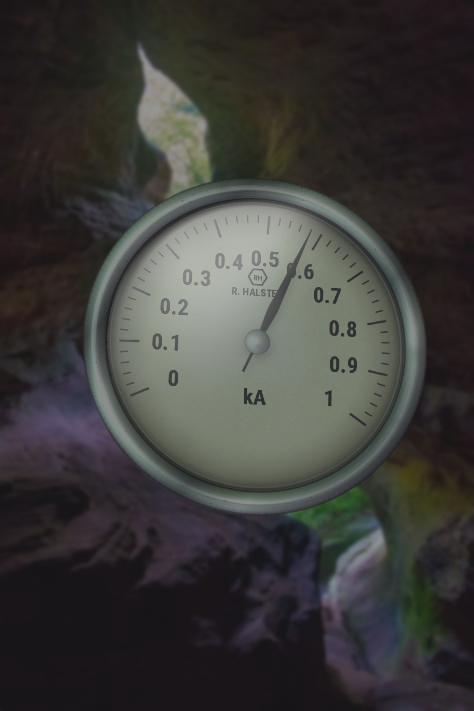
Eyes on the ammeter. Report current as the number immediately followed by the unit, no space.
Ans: 0.58kA
